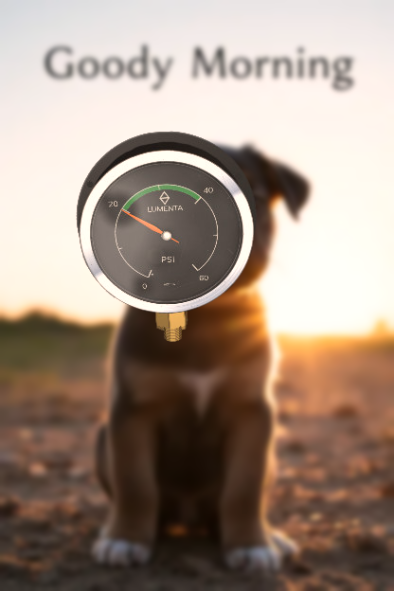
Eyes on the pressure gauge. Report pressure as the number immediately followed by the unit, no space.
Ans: 20psi
